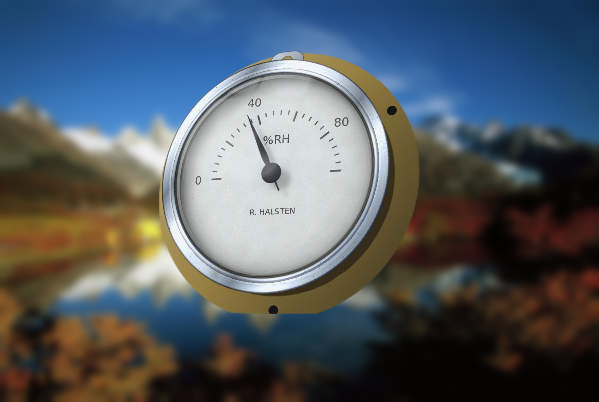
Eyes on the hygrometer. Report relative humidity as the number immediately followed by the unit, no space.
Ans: 36%
